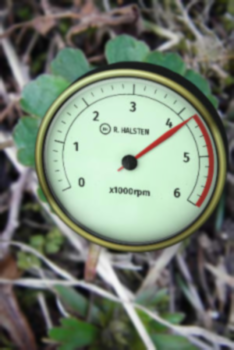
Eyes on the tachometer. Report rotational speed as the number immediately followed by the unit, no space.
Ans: 4200rpm
